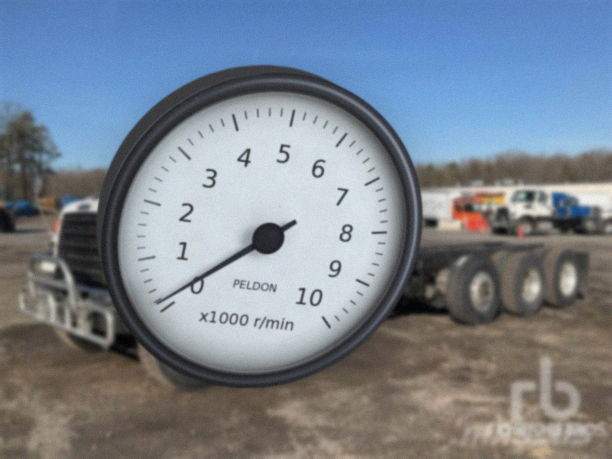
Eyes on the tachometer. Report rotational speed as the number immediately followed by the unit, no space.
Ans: 200rpm
